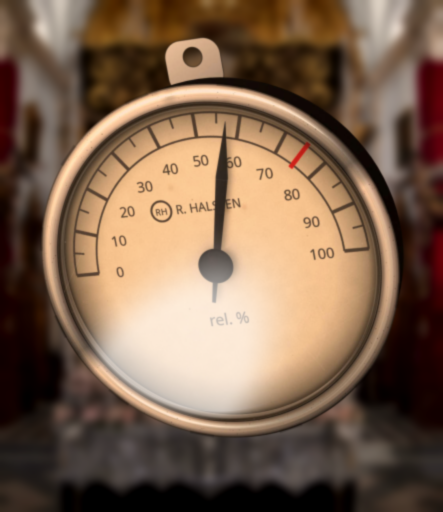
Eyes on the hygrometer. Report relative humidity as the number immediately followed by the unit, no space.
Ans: 57.5%
